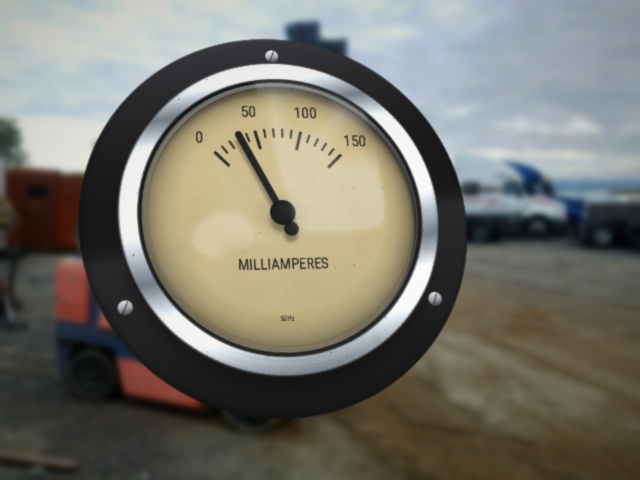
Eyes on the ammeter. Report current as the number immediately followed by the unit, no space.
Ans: 30mA
